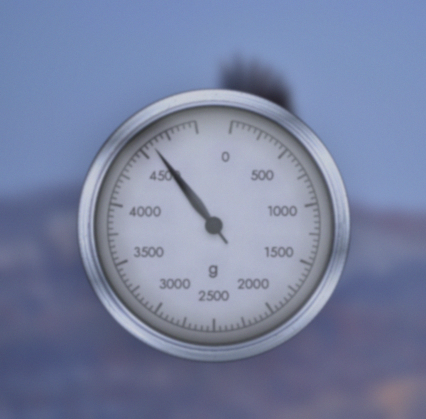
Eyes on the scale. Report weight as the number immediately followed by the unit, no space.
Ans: 4600g
